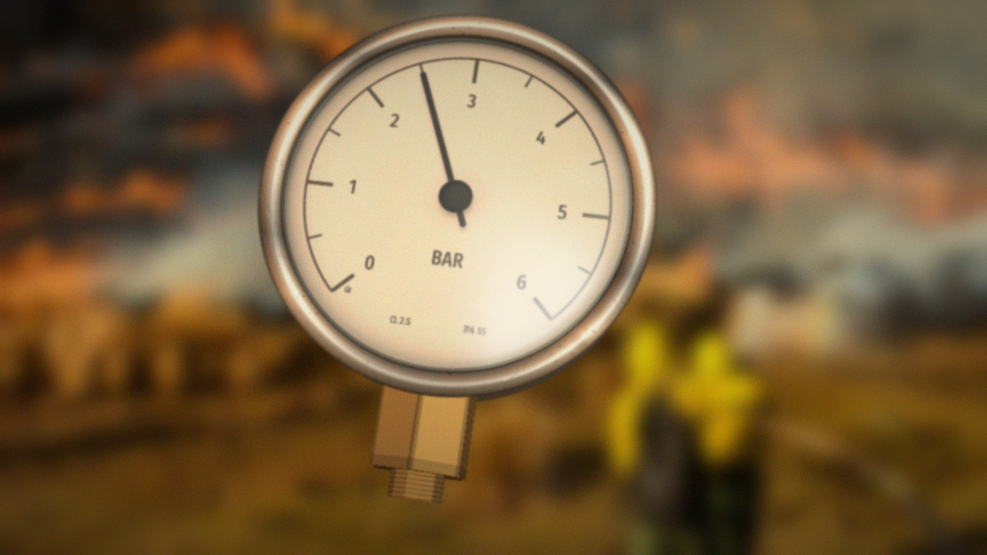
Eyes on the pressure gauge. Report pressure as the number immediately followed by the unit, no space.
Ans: 2.5bar
